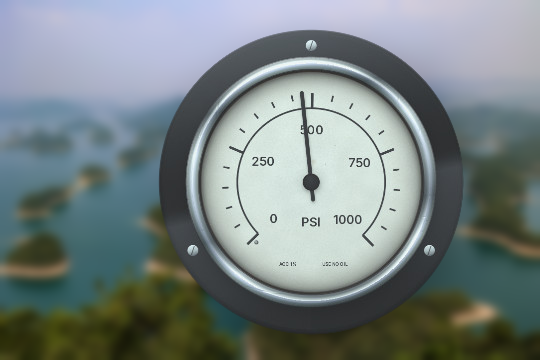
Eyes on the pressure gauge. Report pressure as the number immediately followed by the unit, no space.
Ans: 475psi
